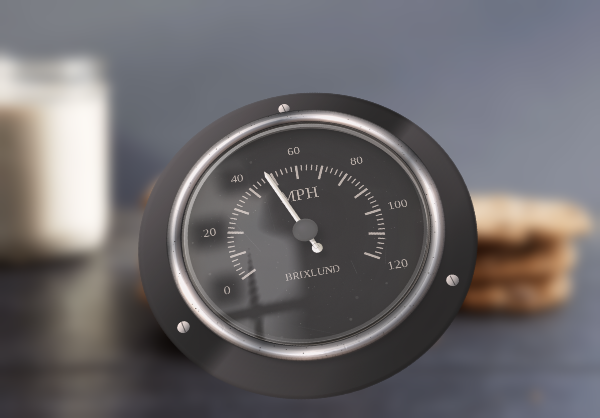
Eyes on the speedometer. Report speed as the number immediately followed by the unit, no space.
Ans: 48mph
